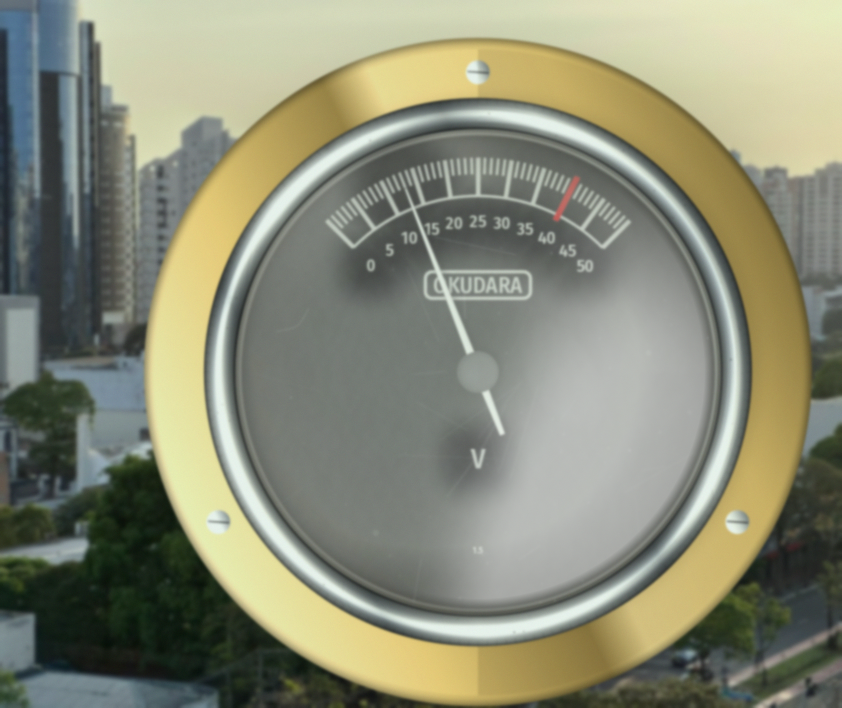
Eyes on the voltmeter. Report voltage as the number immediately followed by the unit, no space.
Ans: 13V
